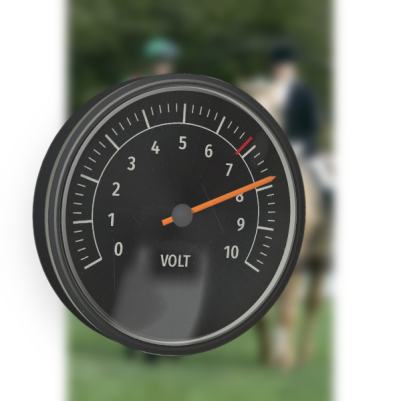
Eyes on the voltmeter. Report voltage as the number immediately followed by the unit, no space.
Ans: 7.8V
